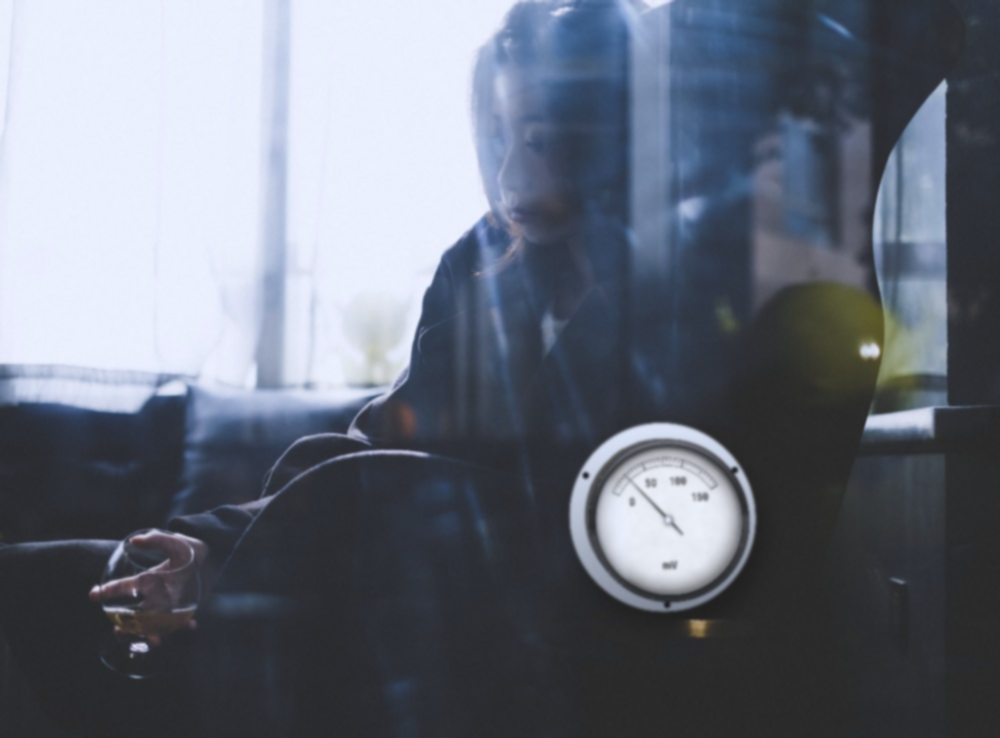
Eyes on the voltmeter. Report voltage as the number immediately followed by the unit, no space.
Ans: 25mV
